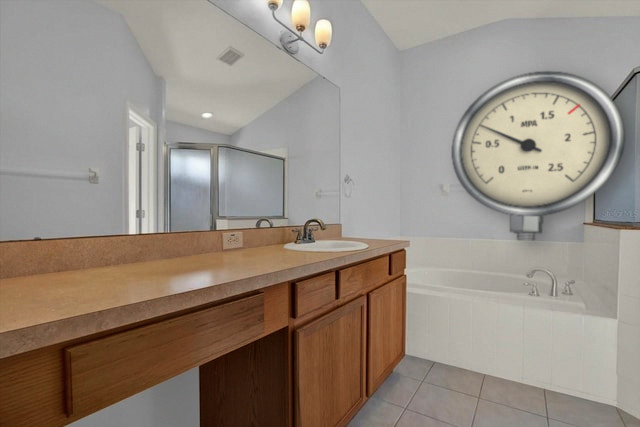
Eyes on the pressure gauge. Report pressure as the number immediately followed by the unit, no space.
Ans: 0.7MPa
